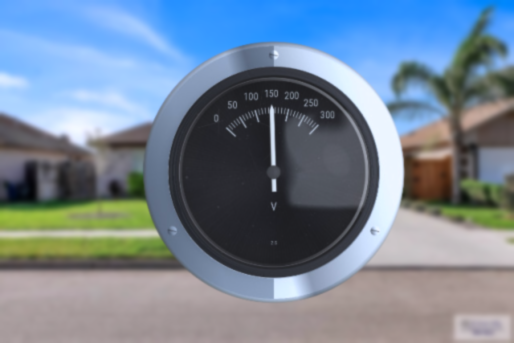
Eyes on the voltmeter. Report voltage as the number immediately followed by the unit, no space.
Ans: 150V
